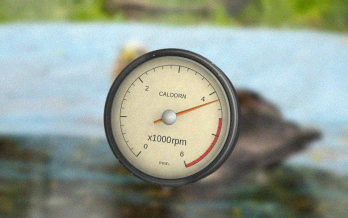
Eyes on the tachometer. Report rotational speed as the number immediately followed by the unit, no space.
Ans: 4200rpm
